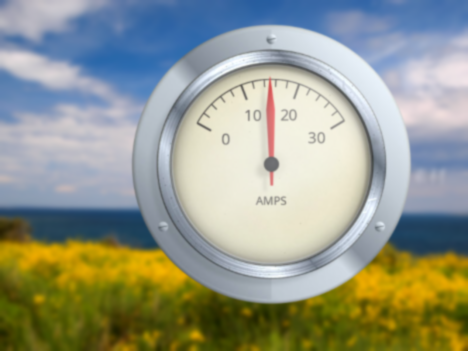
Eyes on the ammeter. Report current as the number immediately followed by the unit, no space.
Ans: 15A
